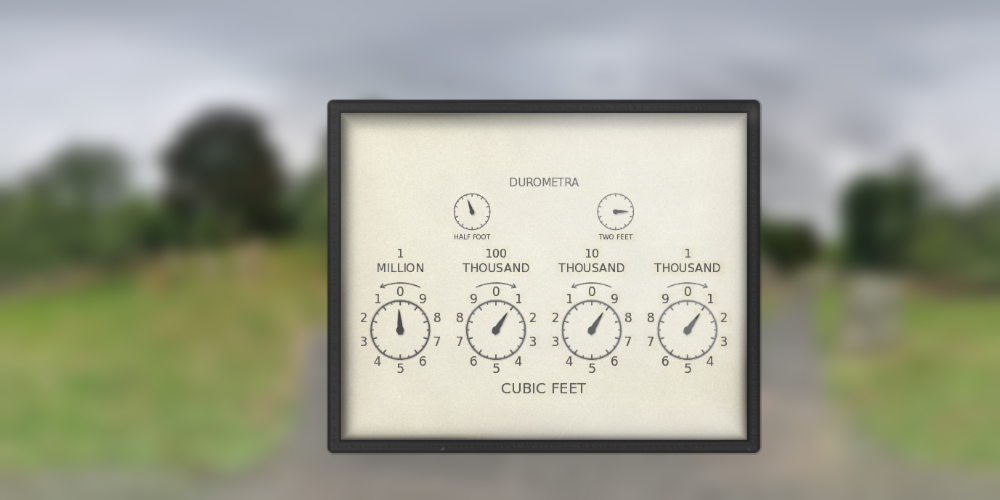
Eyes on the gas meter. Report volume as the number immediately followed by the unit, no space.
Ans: 9100ft³
